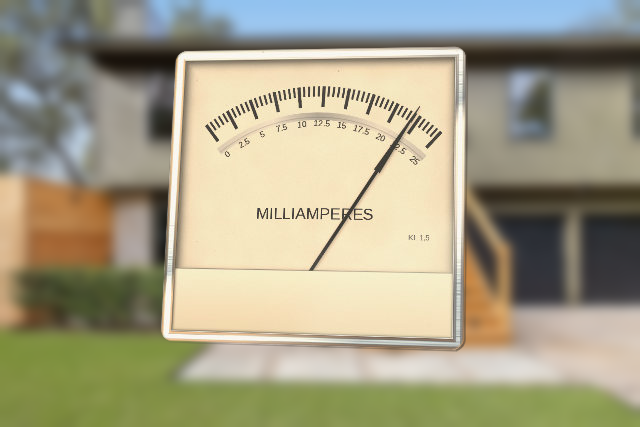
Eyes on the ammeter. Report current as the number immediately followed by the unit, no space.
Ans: 22mA
